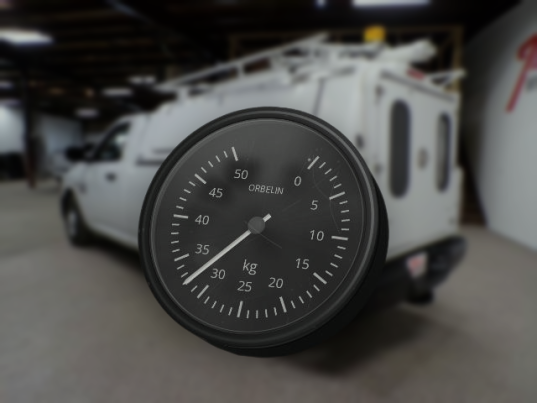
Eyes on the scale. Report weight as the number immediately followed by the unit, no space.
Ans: 32kg
